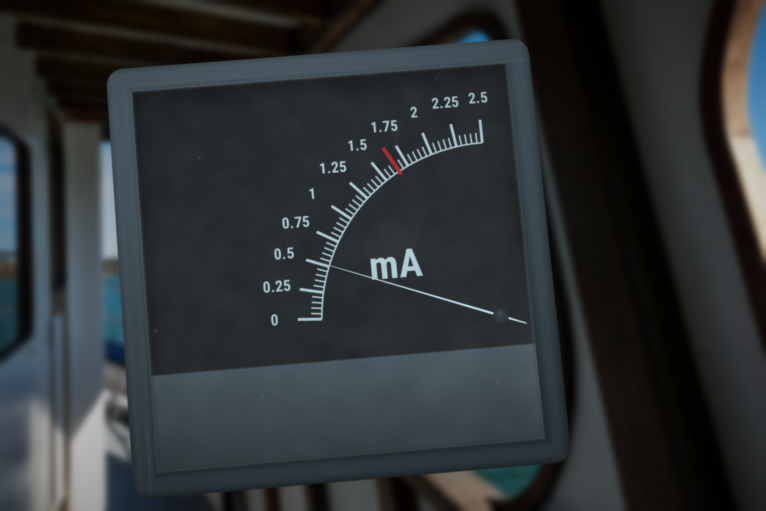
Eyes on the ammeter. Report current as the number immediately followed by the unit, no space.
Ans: 0.5mA
